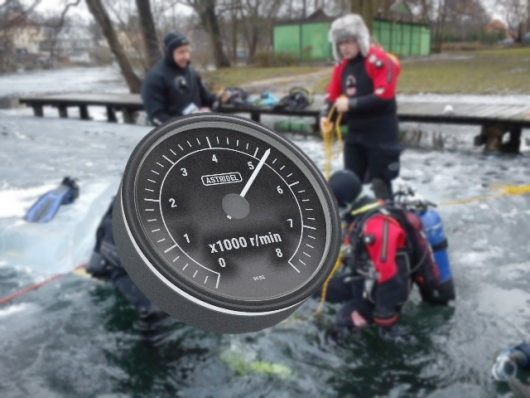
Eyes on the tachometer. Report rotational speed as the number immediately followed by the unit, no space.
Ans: 5200rpm
